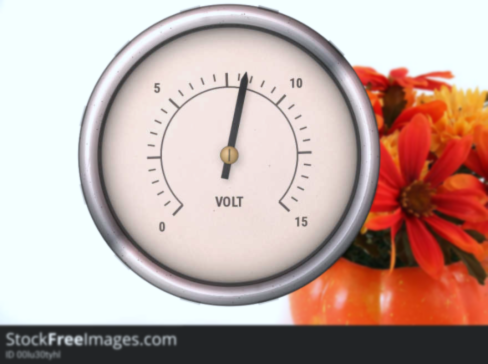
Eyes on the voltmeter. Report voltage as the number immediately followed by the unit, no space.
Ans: 8.25V
